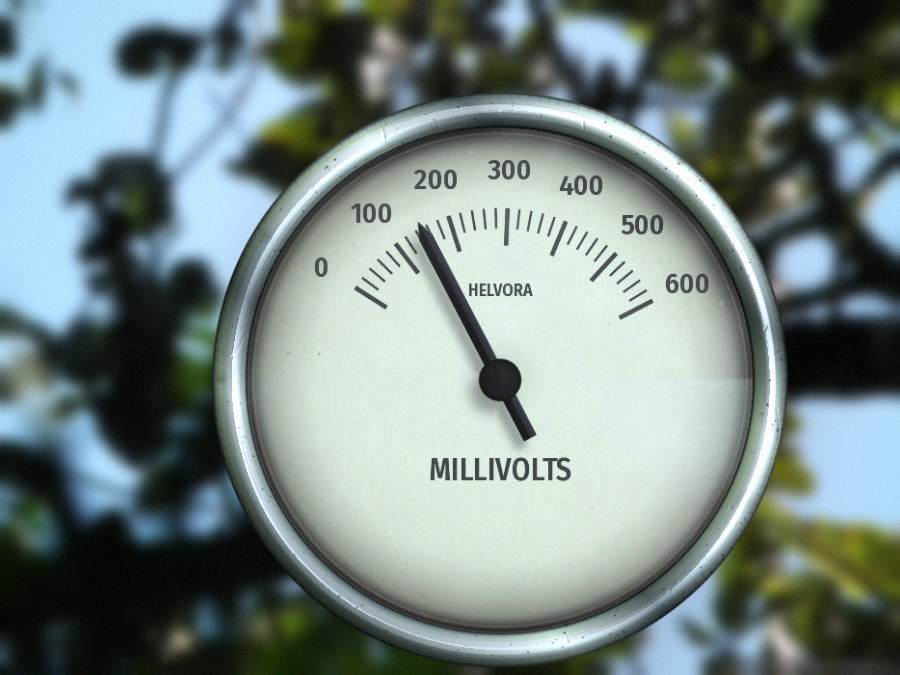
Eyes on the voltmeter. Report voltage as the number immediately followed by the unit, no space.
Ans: 150mV
